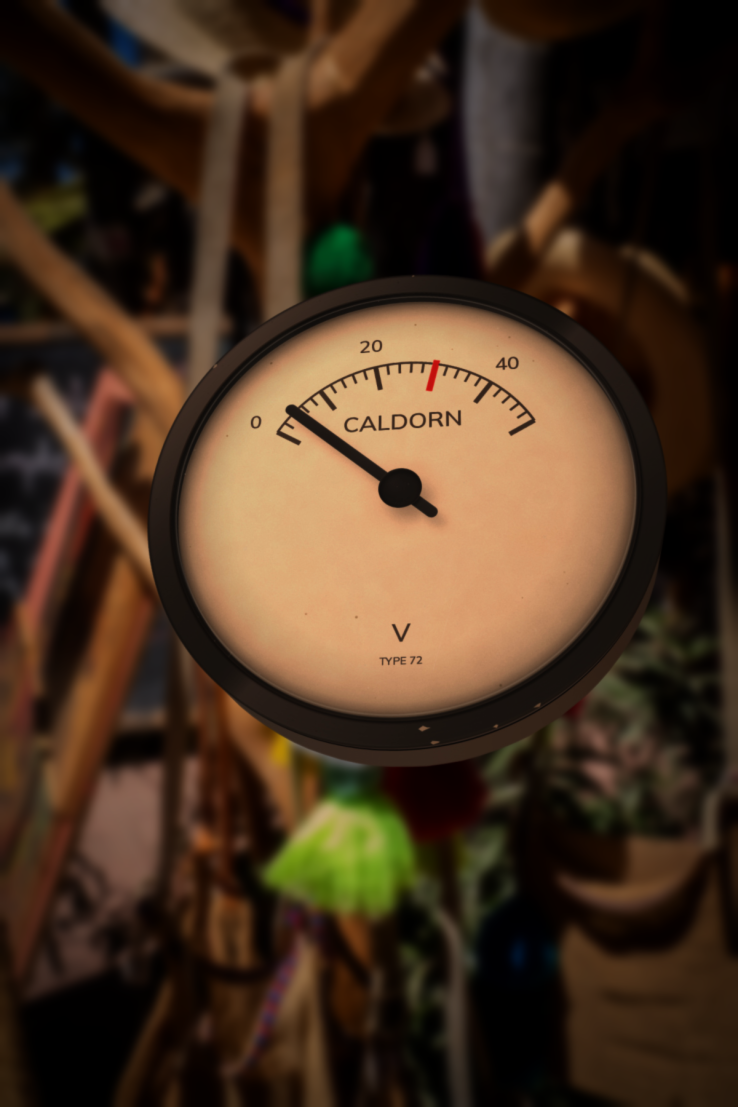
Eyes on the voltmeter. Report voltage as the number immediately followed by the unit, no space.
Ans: 4V
